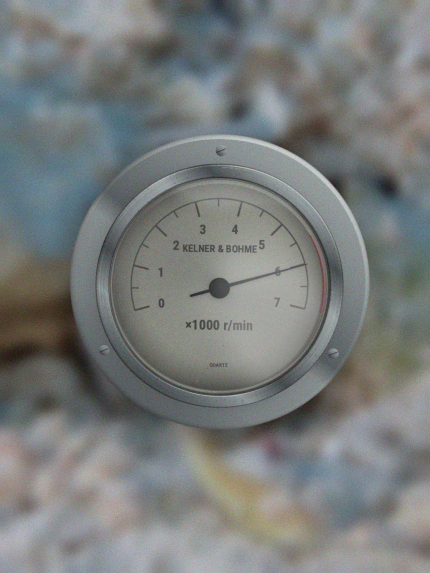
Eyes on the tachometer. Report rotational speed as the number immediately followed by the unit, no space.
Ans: 6000rpm
